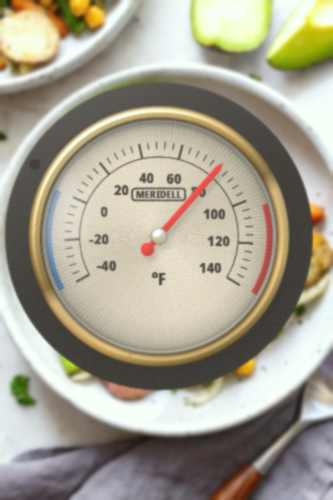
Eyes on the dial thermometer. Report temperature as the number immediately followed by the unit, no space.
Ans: 80°F
